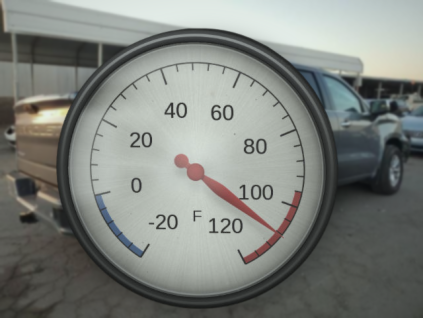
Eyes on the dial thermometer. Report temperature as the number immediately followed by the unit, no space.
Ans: 108°F
